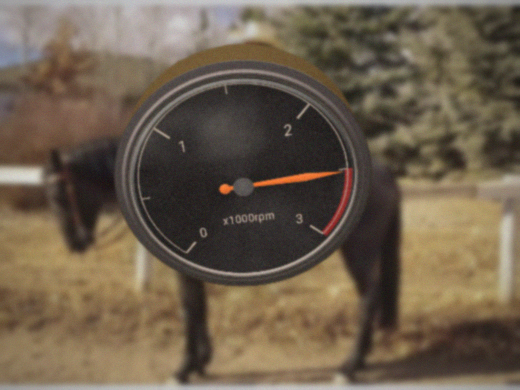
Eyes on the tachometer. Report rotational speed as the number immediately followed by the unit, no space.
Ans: 2500rpm
